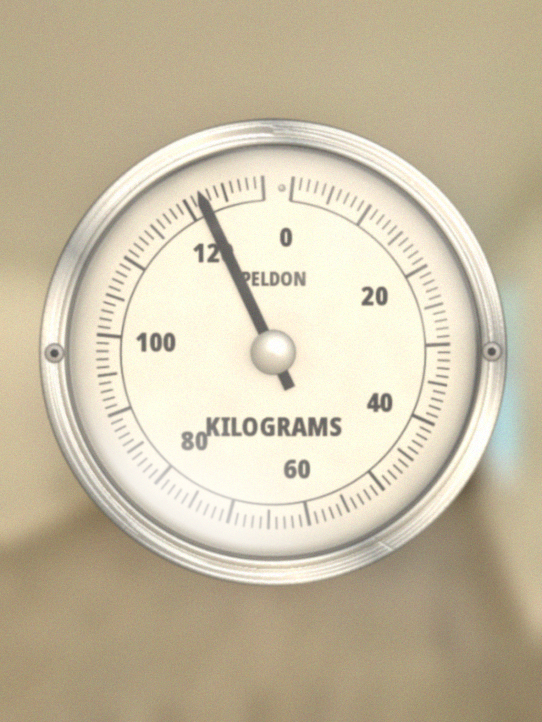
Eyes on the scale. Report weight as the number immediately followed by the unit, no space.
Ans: 122kg
